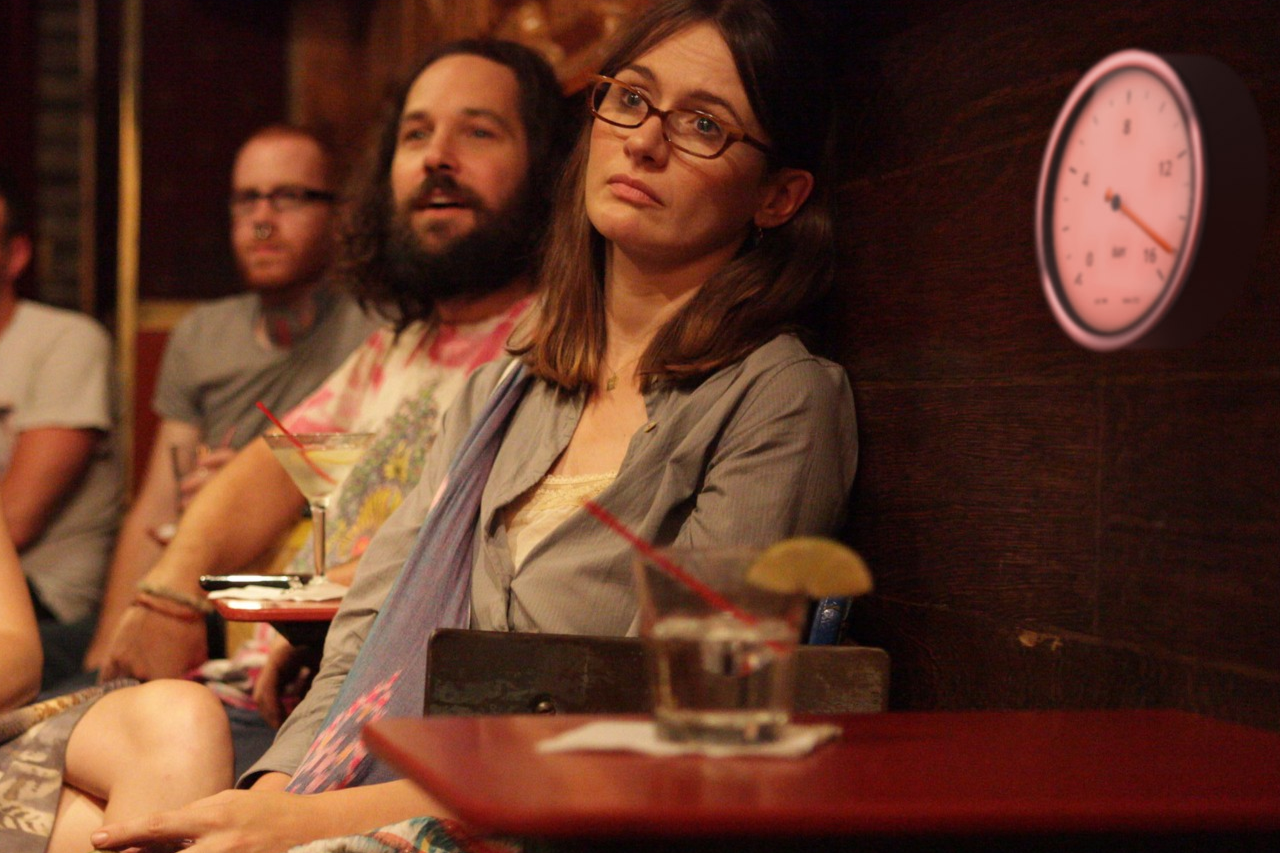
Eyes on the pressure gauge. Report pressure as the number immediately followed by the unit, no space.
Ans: 15bar
